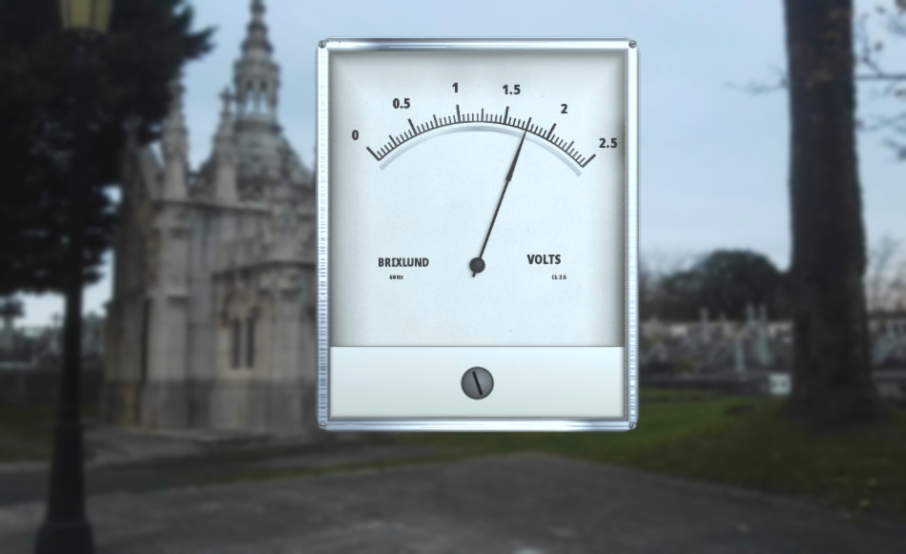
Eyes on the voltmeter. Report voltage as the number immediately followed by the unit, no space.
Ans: 1.75V
